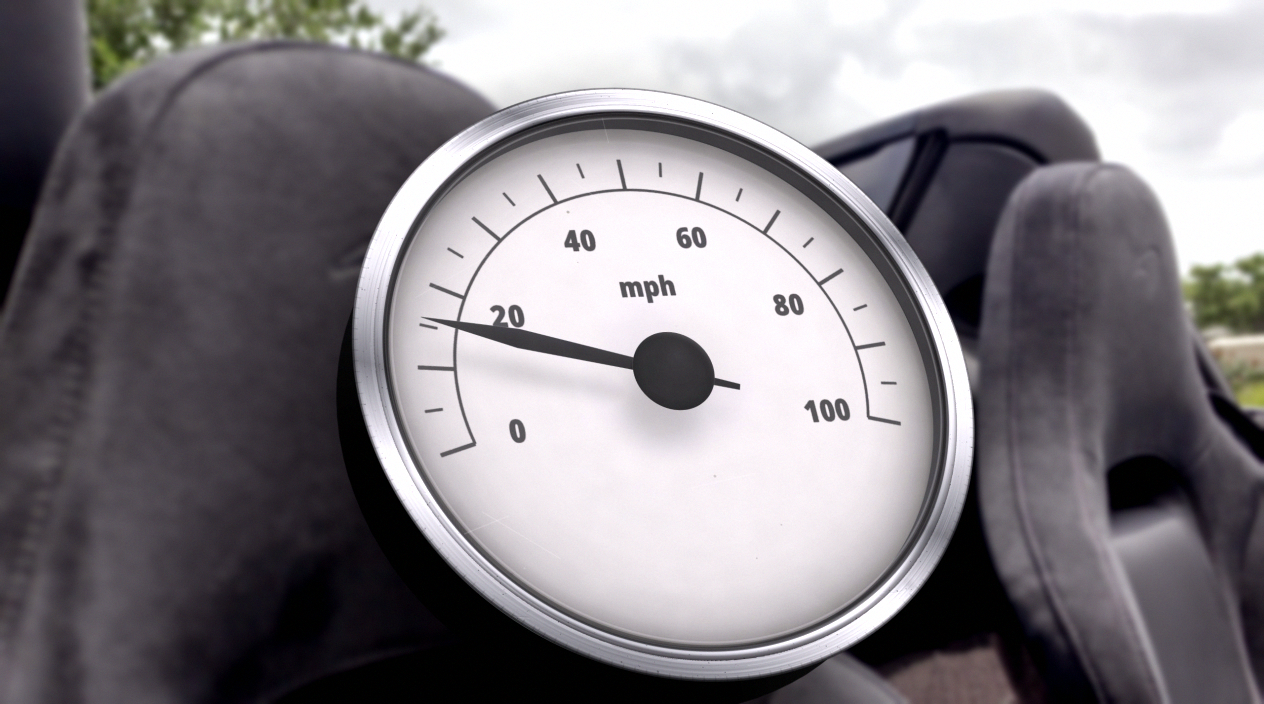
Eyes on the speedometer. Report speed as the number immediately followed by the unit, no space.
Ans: 15mph
